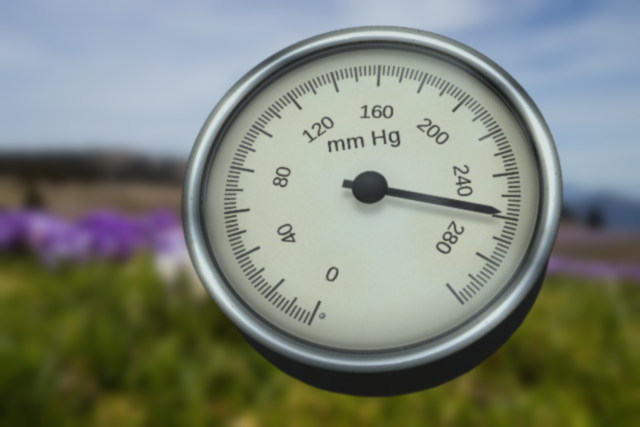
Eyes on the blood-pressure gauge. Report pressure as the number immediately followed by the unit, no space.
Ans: 260mmHg
